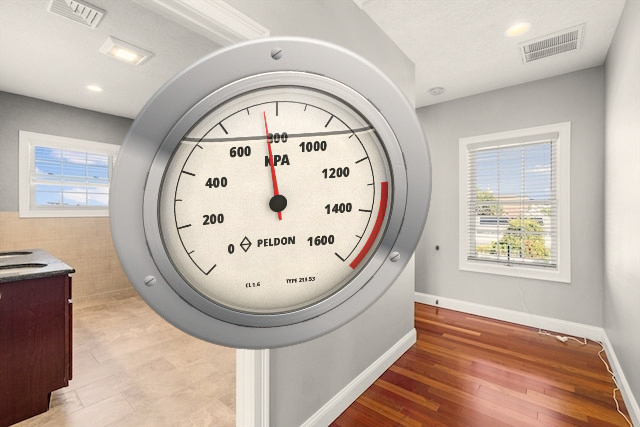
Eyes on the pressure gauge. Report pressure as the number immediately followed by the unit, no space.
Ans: 750kPa
